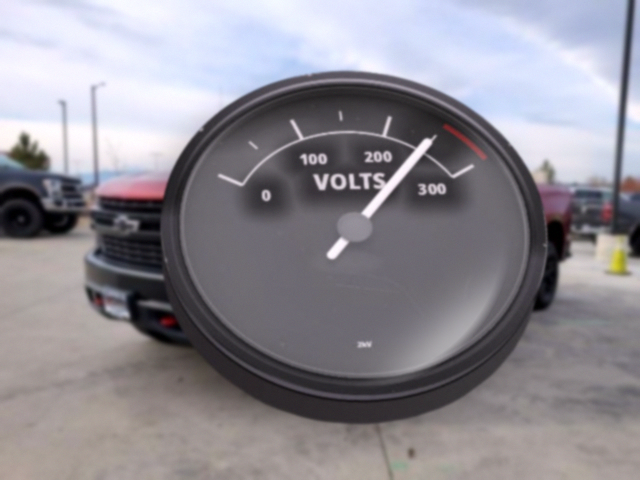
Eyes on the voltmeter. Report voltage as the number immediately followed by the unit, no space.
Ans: 250V
